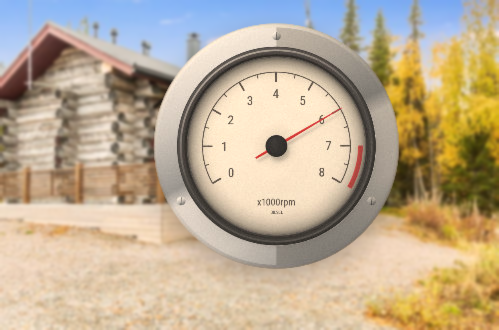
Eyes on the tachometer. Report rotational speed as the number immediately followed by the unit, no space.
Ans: 6000rpm
